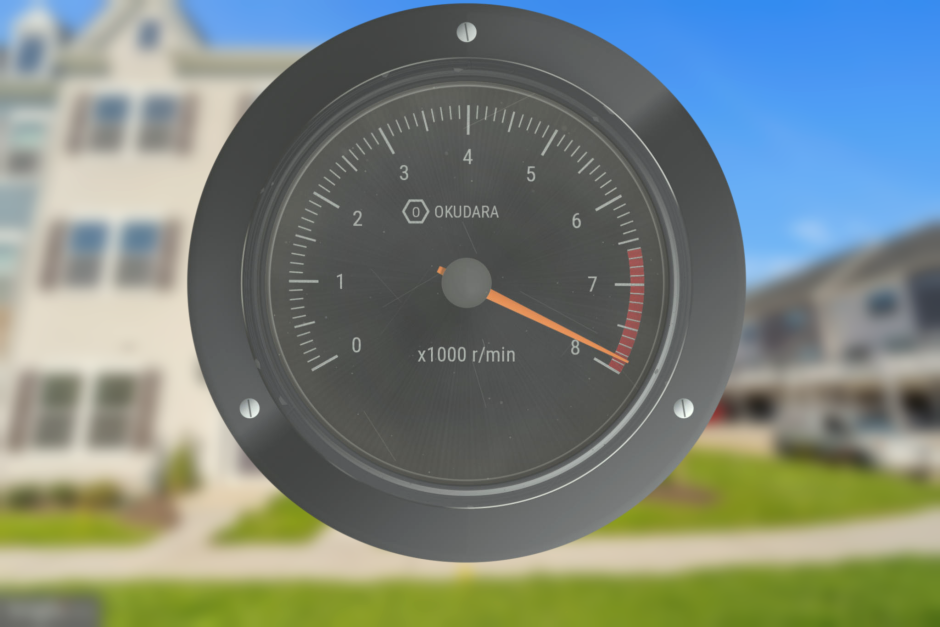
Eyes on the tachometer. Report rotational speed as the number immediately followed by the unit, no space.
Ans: 7850rpm
